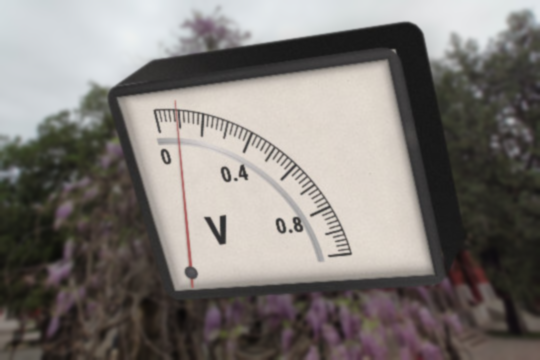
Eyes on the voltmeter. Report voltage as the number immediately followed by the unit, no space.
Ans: 0.1V
